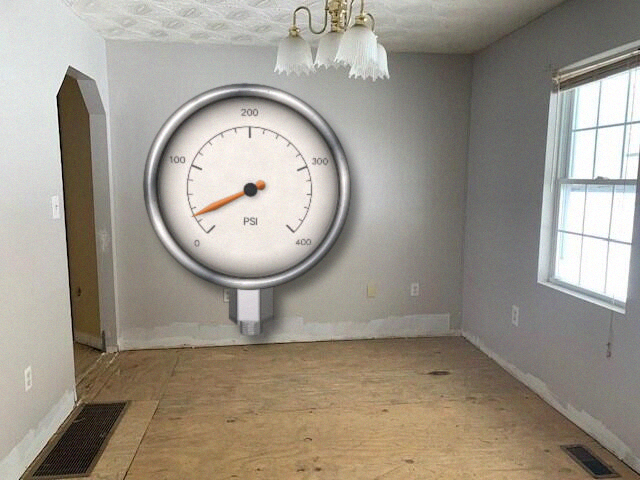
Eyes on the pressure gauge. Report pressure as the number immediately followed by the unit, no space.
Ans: 30psi
